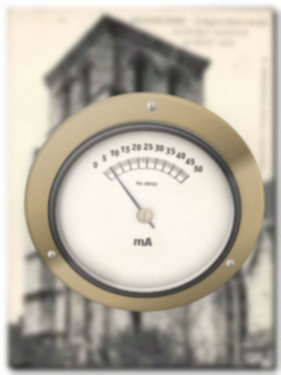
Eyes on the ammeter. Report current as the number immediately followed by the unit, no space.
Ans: 5mA
